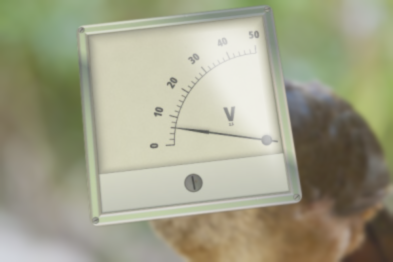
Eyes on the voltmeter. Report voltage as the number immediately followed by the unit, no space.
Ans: 6V
